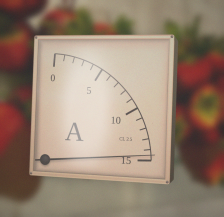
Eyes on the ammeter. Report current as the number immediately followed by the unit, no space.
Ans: 14.5A
